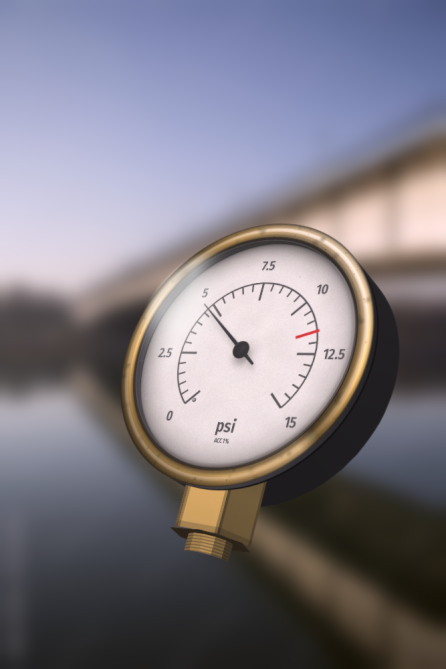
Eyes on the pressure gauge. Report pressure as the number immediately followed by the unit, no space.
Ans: 4.75psi
